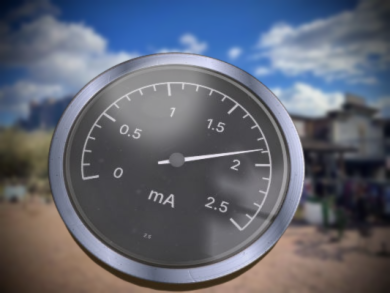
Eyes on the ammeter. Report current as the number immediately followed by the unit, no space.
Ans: 1.9mA
